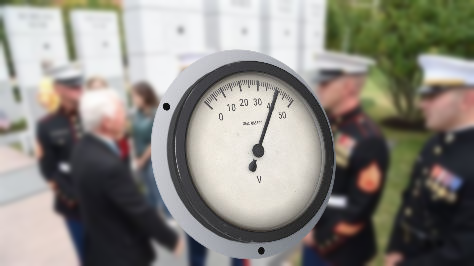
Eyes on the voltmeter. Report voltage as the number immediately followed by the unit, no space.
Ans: 40V
